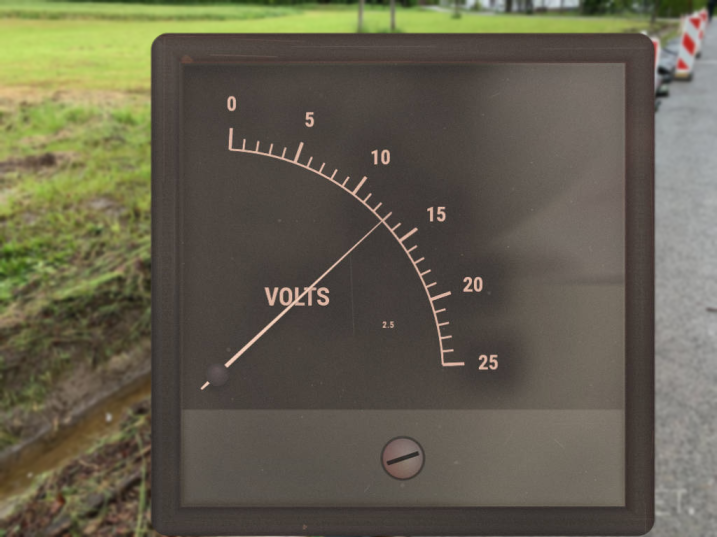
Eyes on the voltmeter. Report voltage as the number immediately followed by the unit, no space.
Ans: 13V
